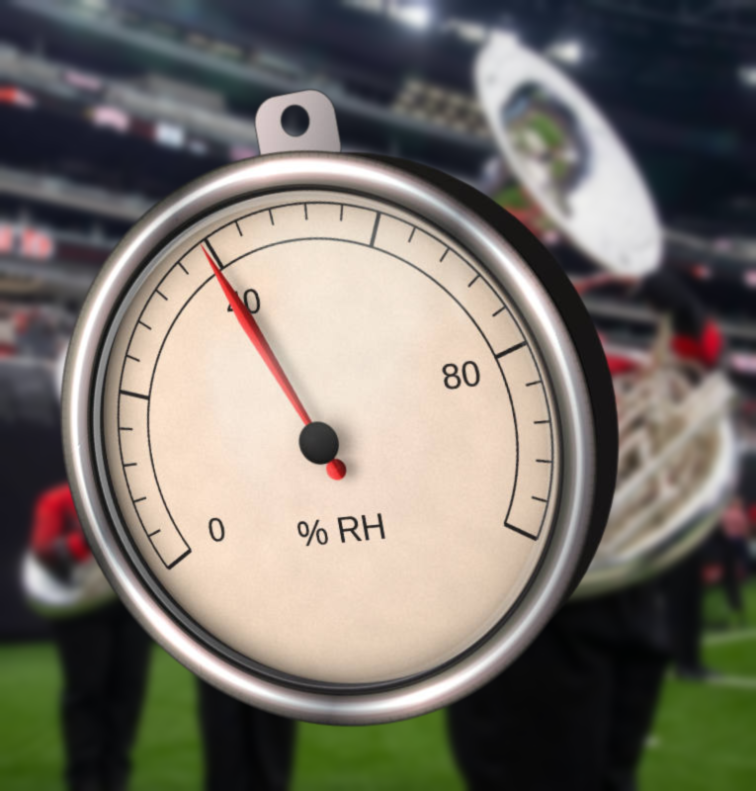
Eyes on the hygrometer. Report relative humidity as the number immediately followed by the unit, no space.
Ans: 40%
